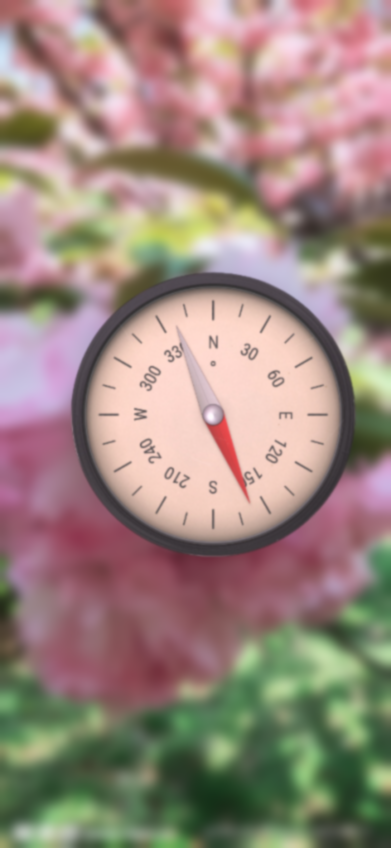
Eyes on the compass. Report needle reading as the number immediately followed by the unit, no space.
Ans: 157.5°
